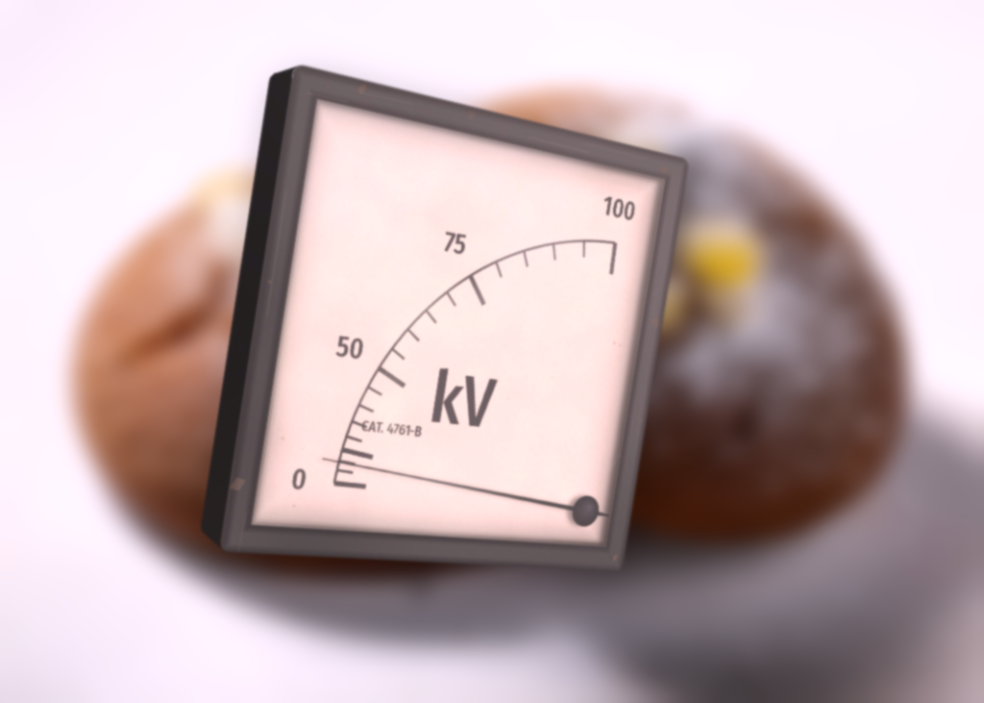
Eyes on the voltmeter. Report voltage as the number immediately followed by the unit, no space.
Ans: 20kV
